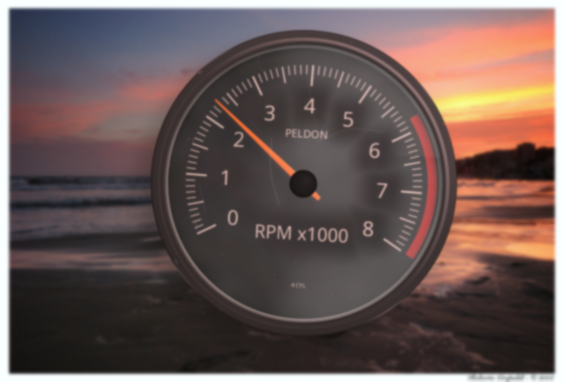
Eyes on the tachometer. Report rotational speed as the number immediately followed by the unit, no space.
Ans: 2300rpm
